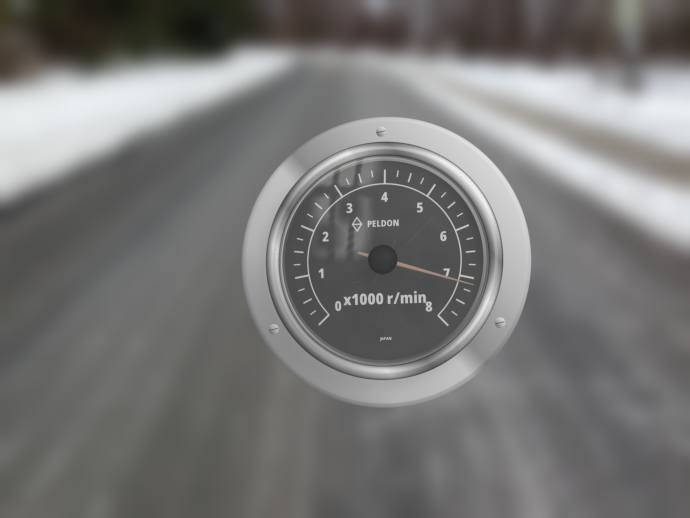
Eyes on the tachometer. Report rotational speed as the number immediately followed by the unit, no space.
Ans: 7125rpm
